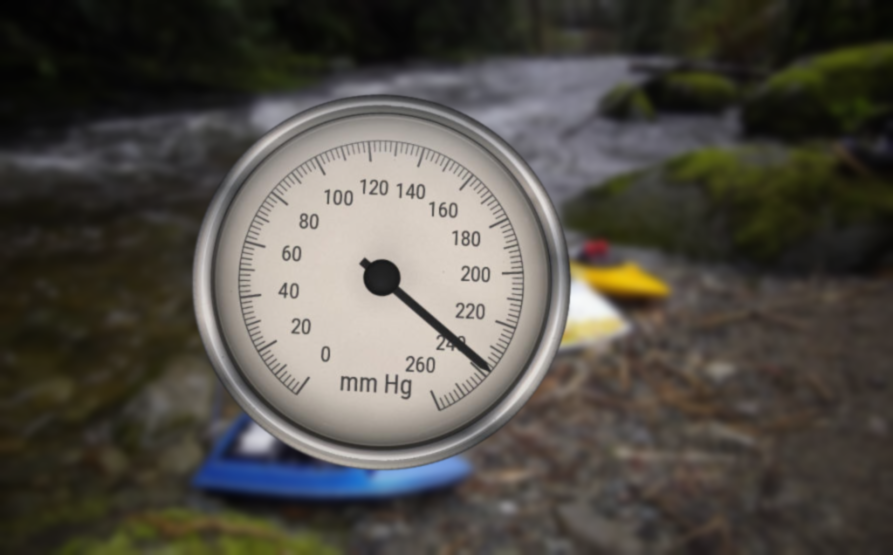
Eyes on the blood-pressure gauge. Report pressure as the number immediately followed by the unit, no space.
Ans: 238mmHg
